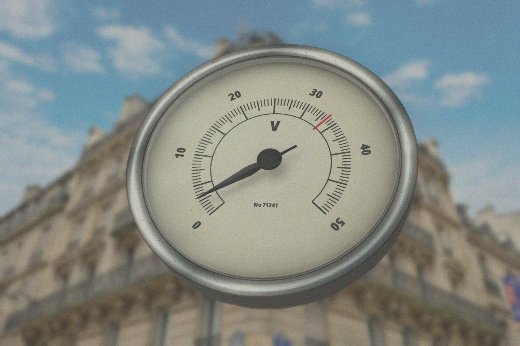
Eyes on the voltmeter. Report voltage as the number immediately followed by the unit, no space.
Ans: 2.5V
